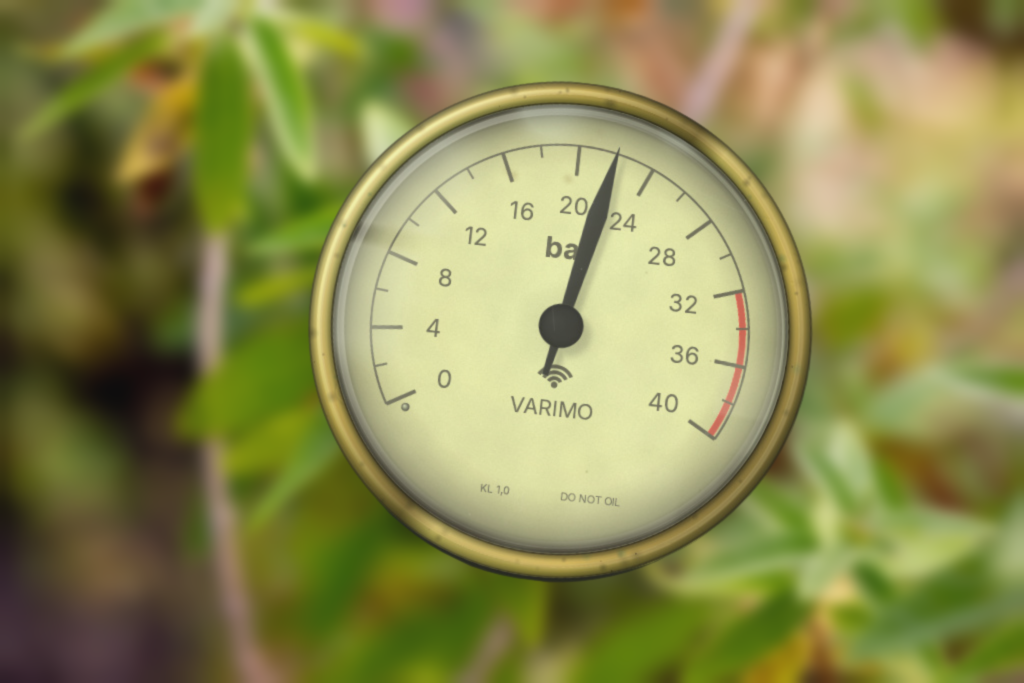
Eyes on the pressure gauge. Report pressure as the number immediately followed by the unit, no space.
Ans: 22bar
